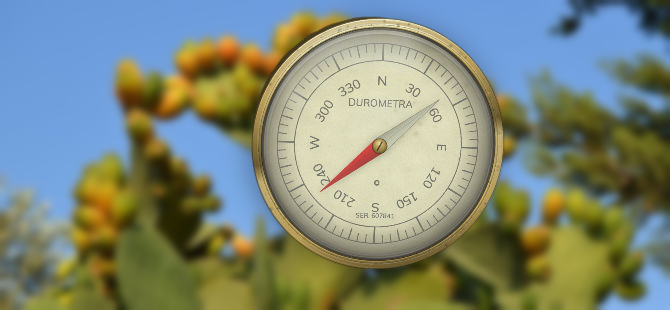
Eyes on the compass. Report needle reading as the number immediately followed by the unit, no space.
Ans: 230°
